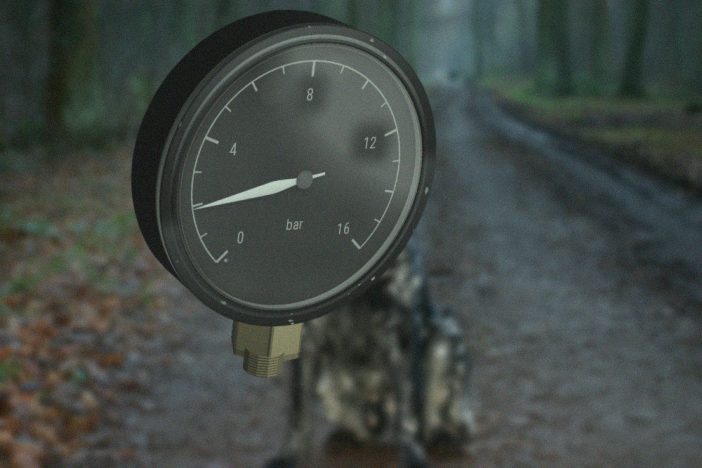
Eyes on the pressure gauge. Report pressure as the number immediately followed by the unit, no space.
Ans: 2bar
